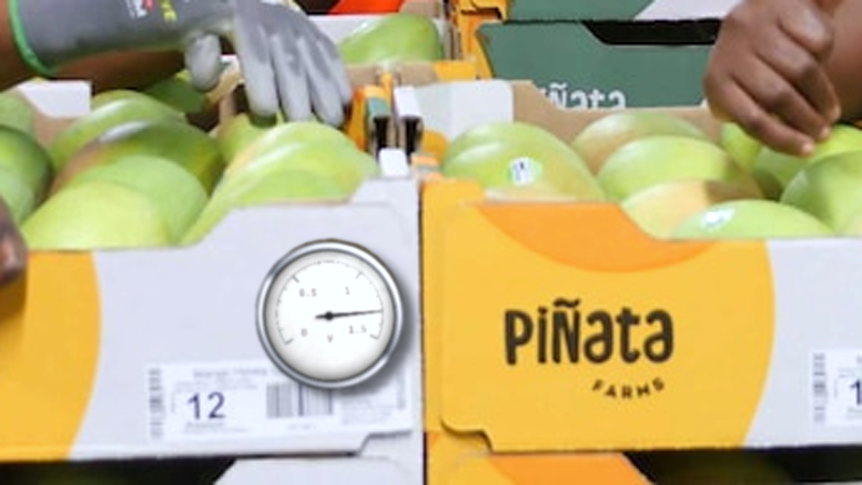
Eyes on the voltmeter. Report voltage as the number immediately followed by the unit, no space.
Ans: 1.3V
